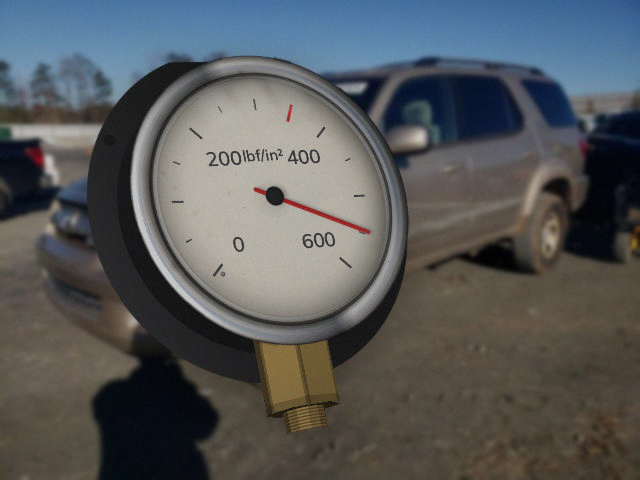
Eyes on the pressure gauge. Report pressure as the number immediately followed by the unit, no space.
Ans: 550psi
